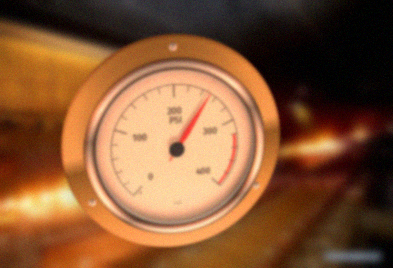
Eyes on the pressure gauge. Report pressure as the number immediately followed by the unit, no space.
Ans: 250psi
